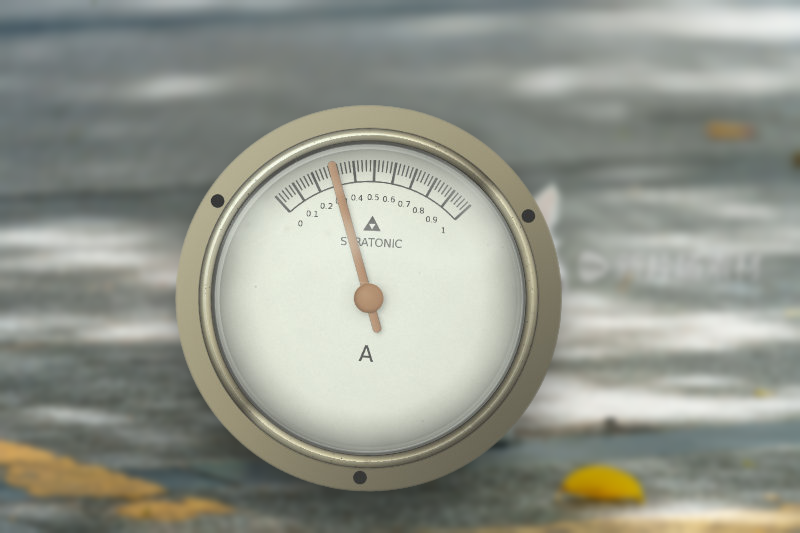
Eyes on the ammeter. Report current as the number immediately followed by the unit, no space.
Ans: 0.3A
